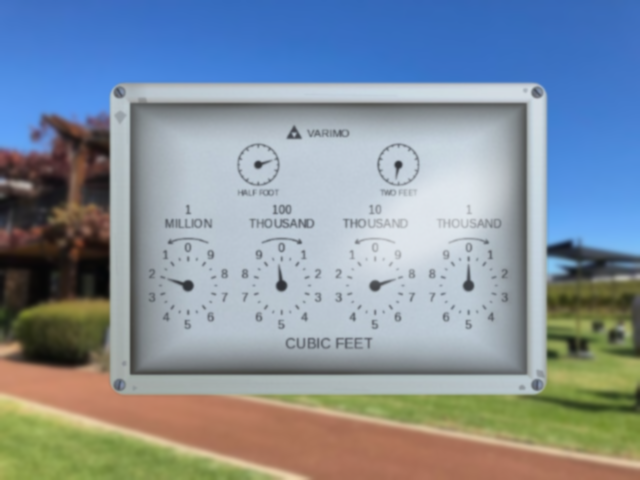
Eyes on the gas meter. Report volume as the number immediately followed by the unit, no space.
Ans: 198000ft³
